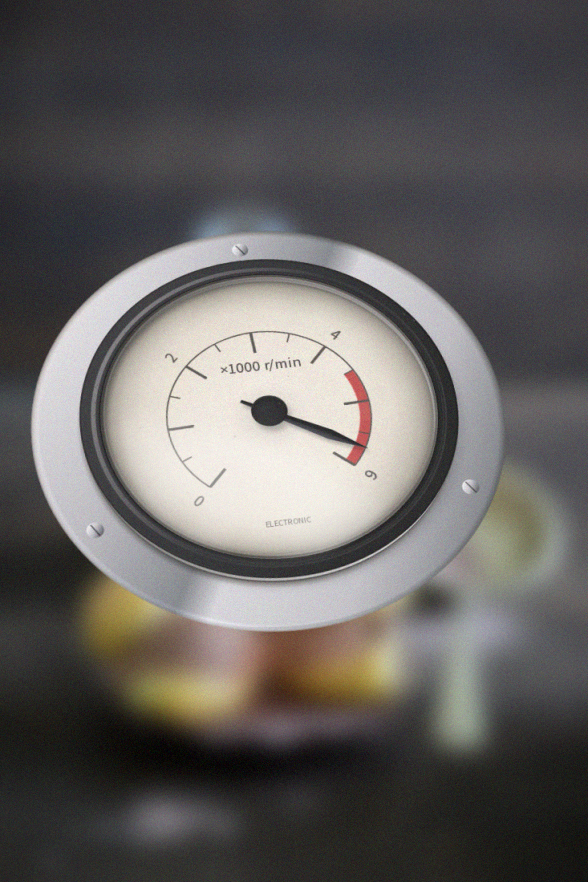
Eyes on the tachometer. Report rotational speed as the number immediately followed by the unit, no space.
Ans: 5750rpm
